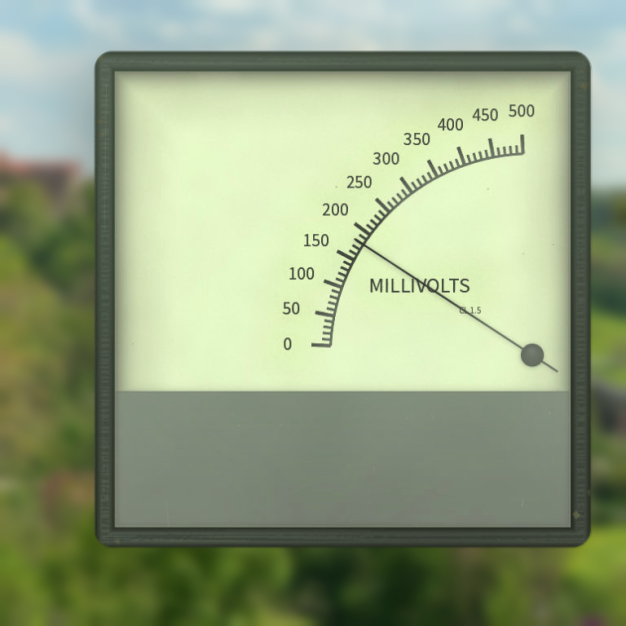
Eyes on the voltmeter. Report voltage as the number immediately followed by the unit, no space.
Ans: 180mV
